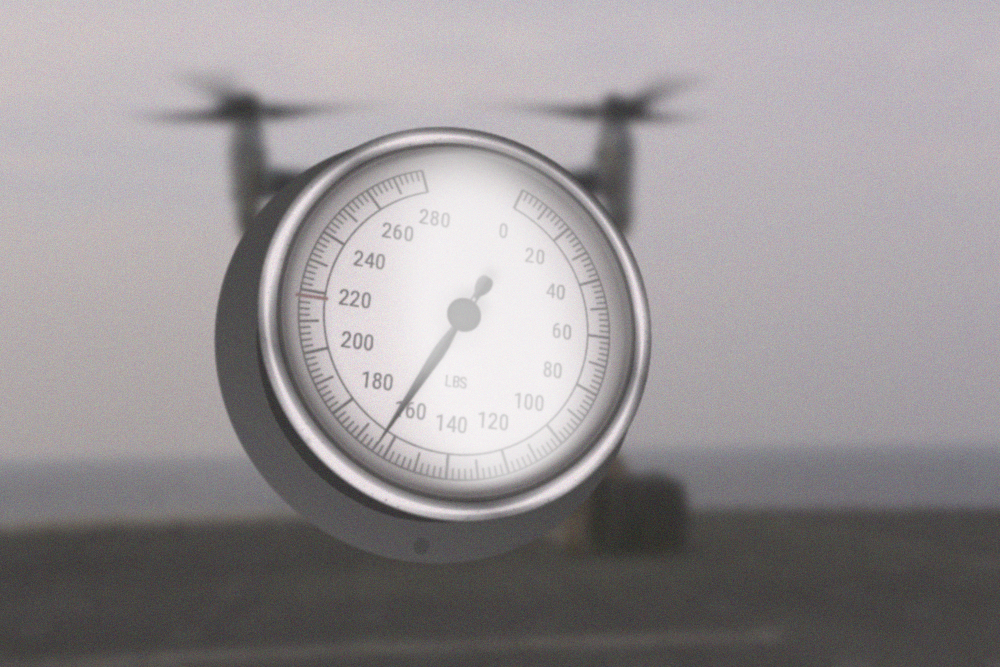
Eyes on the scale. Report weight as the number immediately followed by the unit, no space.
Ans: 164lb
